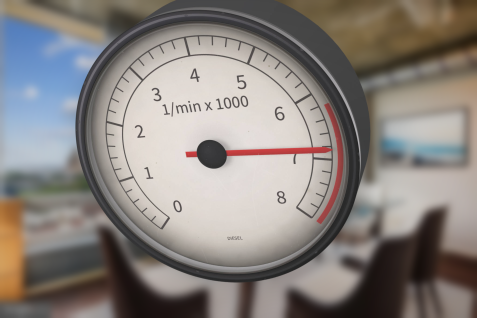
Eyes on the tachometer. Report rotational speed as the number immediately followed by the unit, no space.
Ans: 6800rpm
